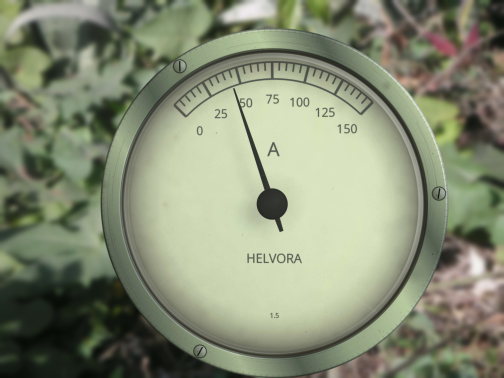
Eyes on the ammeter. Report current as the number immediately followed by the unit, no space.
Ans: 45A
